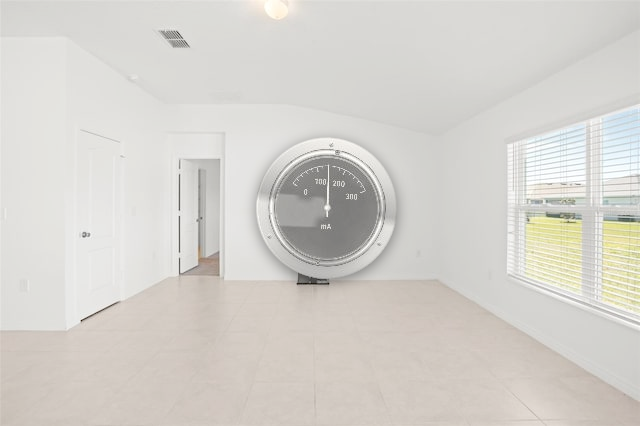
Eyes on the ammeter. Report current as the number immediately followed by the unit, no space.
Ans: 140mA
